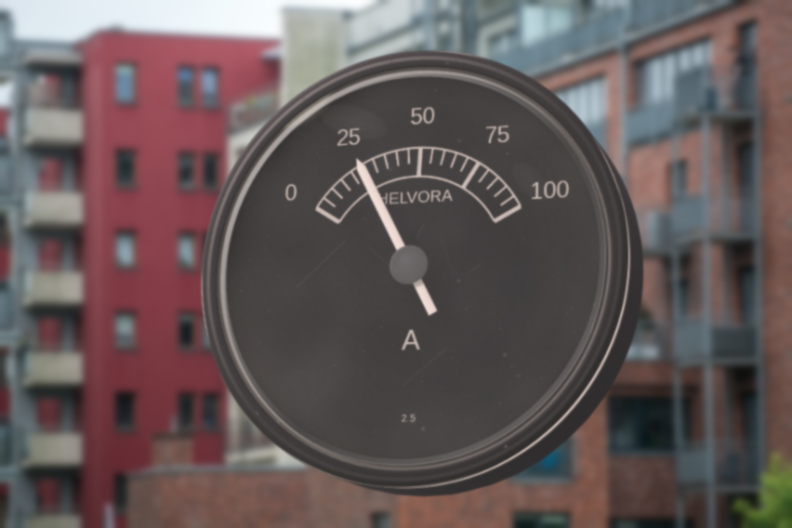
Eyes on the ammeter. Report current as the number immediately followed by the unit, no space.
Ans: 25A
